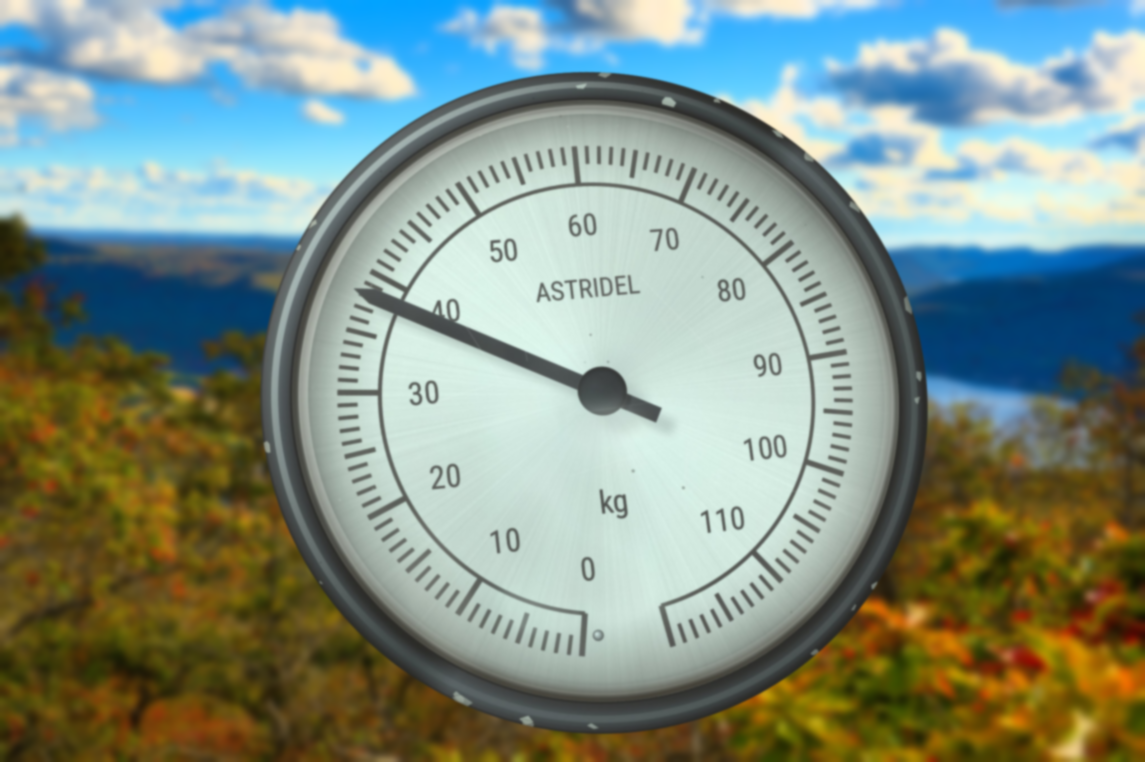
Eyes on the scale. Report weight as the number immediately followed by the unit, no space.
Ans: 38kg
